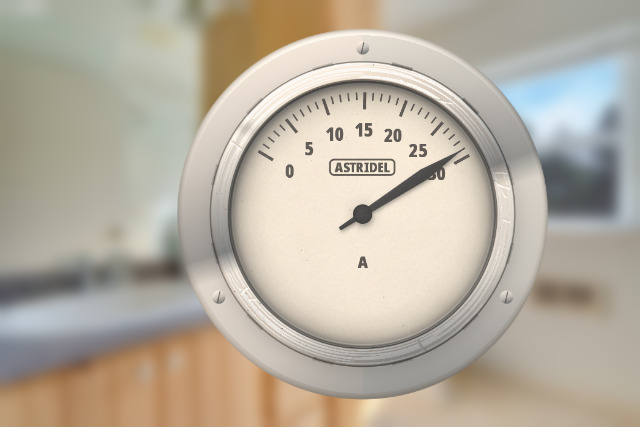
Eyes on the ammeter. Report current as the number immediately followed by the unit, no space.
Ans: 29A
